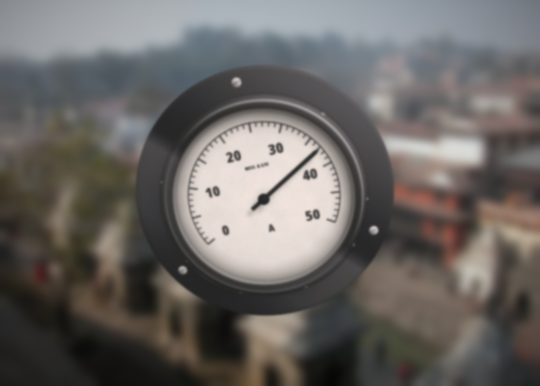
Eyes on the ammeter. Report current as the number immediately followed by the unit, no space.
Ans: 37A
